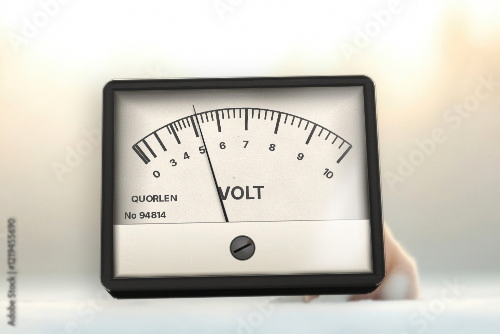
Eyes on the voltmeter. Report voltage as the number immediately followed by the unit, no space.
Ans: 5.2V
